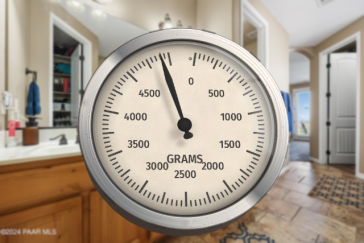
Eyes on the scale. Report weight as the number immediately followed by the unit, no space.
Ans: 4900g
